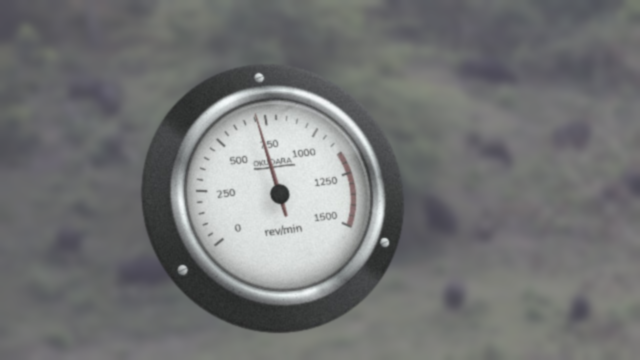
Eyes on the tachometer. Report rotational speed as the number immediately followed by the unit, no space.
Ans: 700rpm
